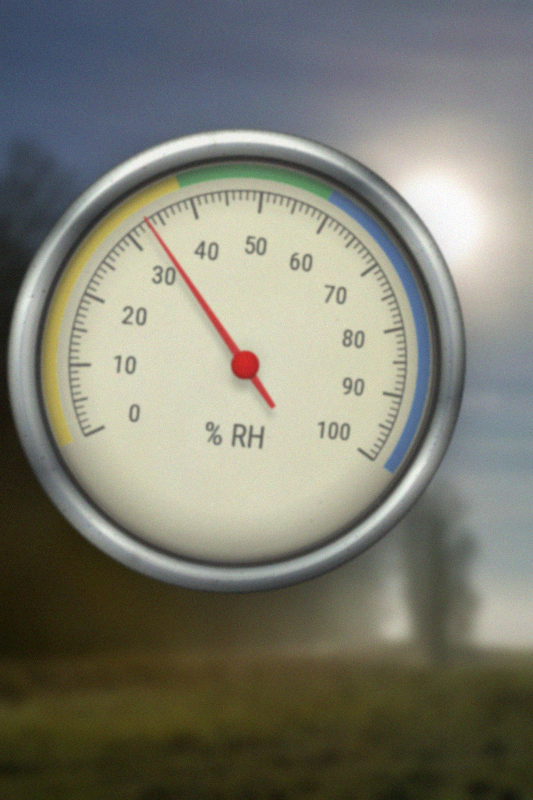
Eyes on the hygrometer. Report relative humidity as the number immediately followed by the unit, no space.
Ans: 33%
